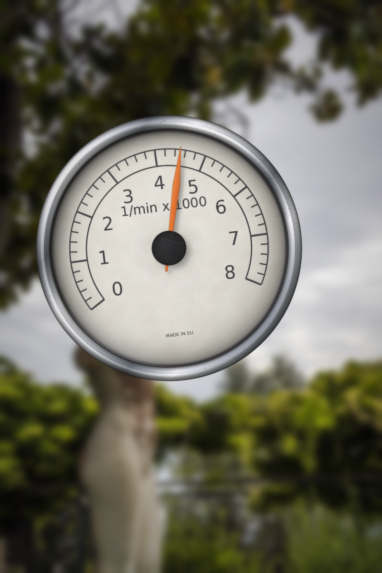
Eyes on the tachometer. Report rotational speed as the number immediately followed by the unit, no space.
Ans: 4500rpm
